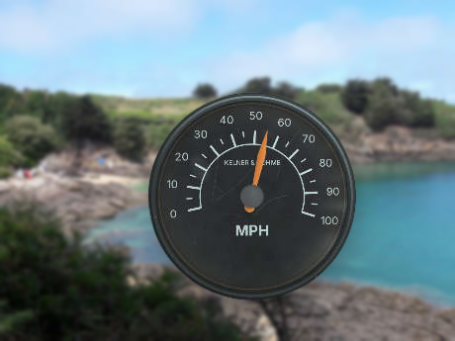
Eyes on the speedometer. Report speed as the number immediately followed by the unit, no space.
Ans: 55mph
